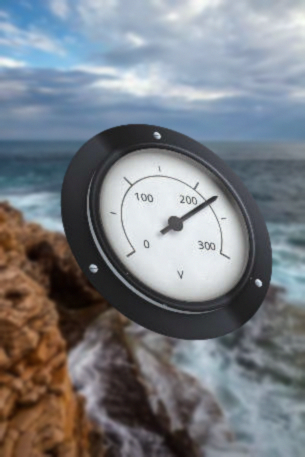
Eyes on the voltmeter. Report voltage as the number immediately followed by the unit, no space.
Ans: 225V
